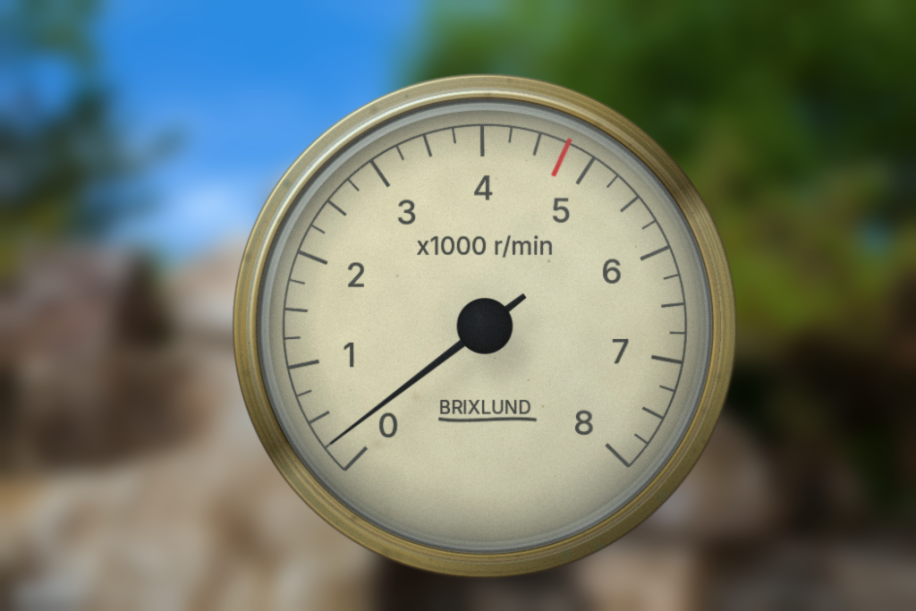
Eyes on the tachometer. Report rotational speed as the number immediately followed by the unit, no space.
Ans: 250rpm
